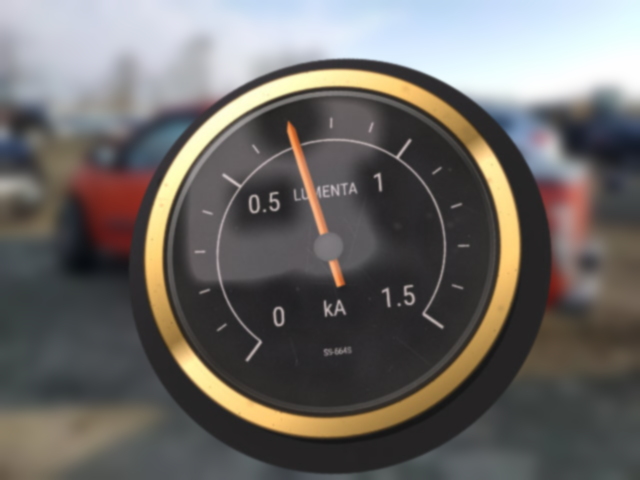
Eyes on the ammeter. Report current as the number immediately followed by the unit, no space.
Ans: 0.7kA
